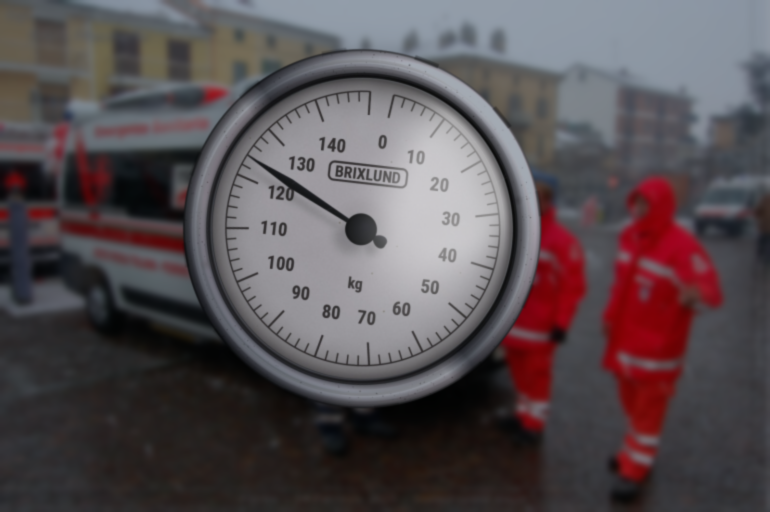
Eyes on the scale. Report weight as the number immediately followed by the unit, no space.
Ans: 124kg
